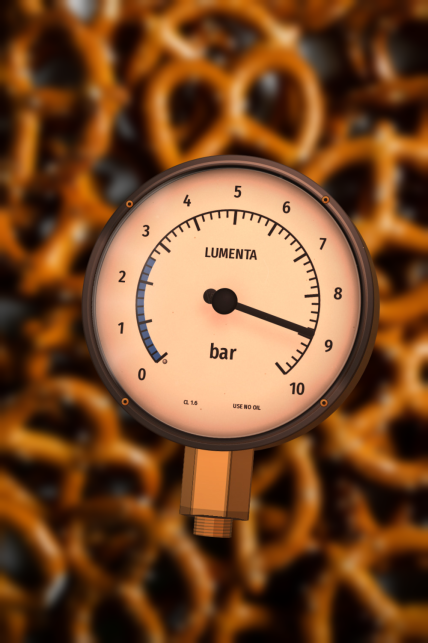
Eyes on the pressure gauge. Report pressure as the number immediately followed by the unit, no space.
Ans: 8.9bar
